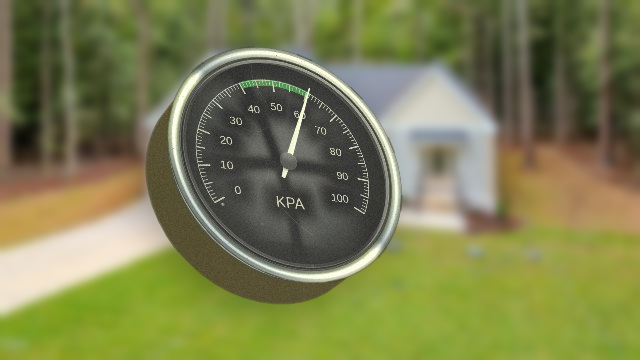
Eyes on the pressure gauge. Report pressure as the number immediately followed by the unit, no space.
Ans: 60kPa
